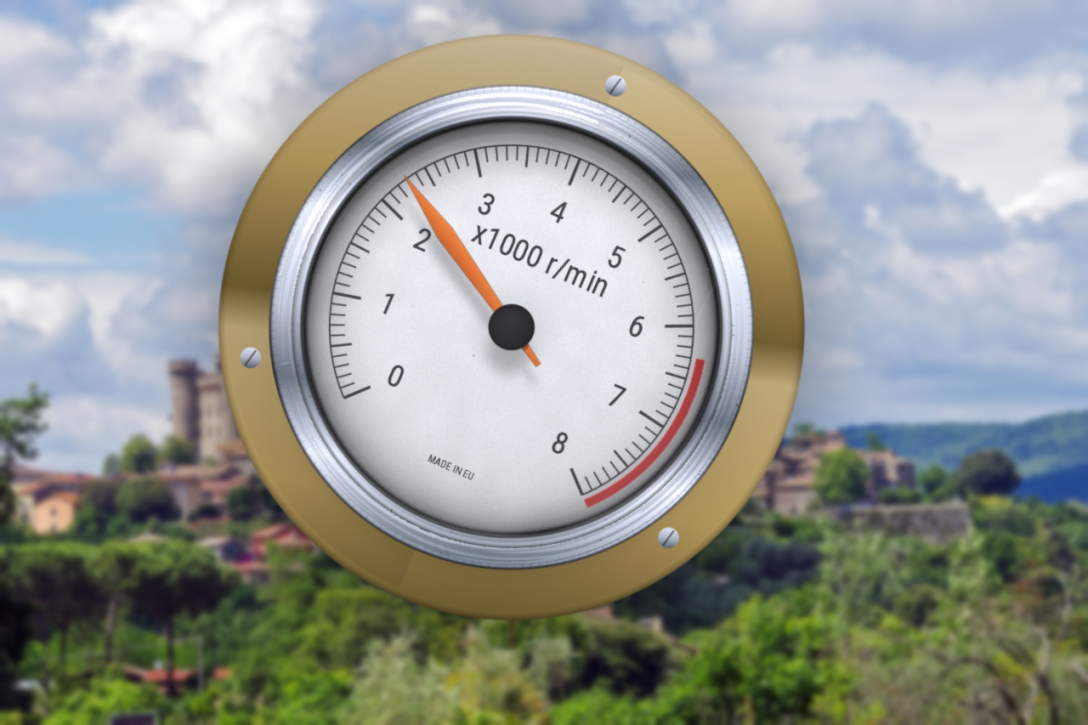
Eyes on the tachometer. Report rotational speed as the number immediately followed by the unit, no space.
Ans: 2300rpm
